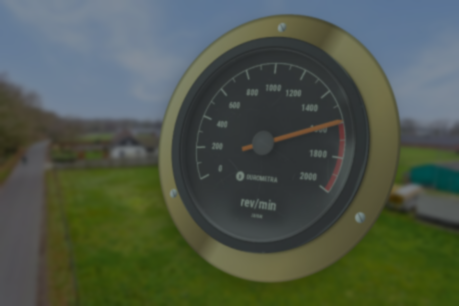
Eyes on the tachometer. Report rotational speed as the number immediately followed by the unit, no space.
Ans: 1600rpm
